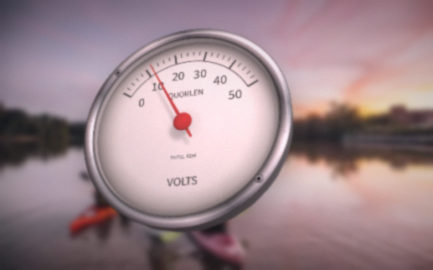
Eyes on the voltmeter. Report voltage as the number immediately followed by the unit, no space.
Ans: 12V
